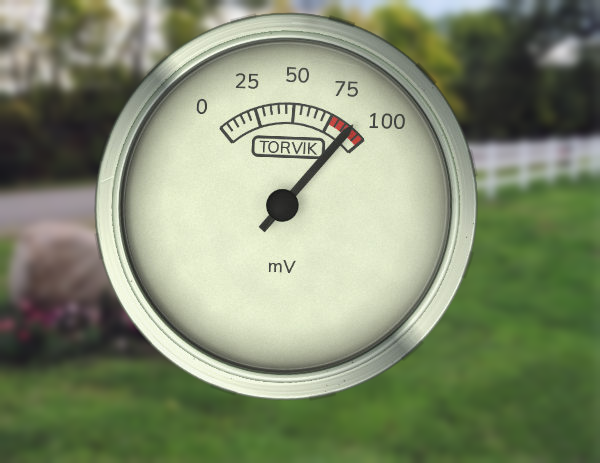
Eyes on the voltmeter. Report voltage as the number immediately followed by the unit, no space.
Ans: 90mV
